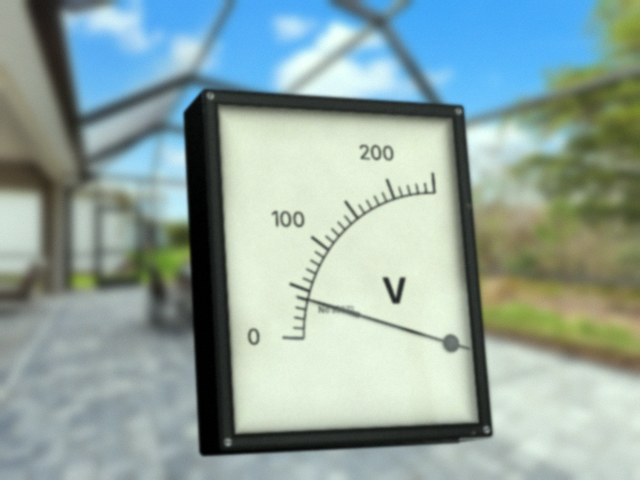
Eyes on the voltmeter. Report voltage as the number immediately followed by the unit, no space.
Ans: 40V
